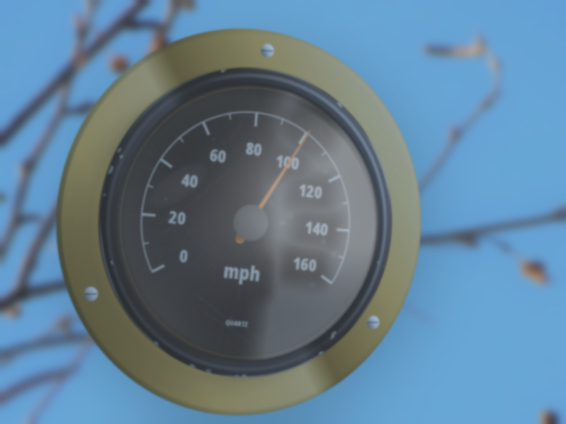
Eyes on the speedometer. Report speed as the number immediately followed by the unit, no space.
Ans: 100mph
